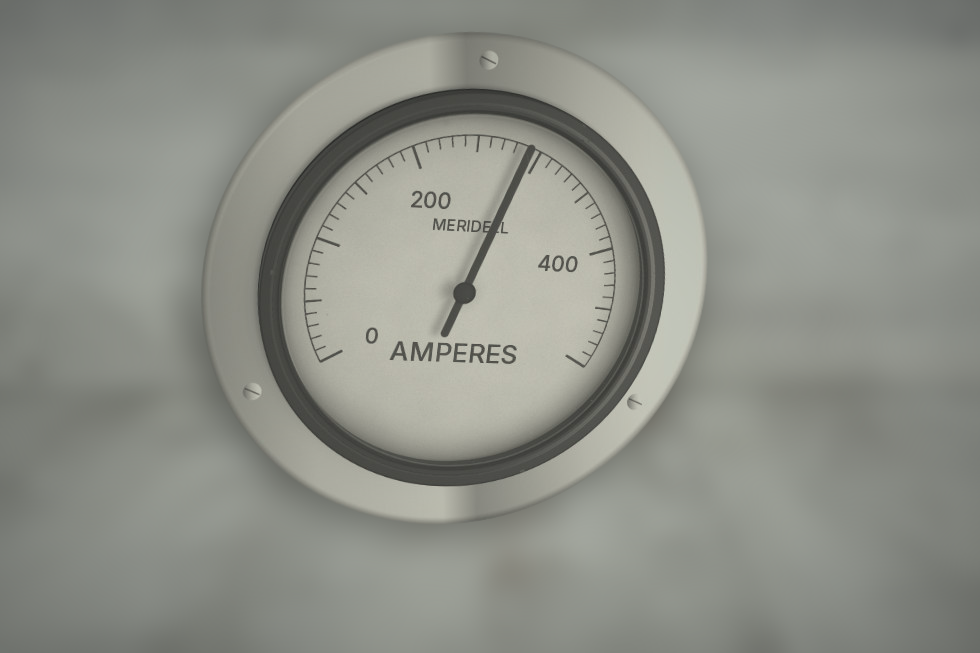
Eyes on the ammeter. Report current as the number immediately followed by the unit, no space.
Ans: 290A
